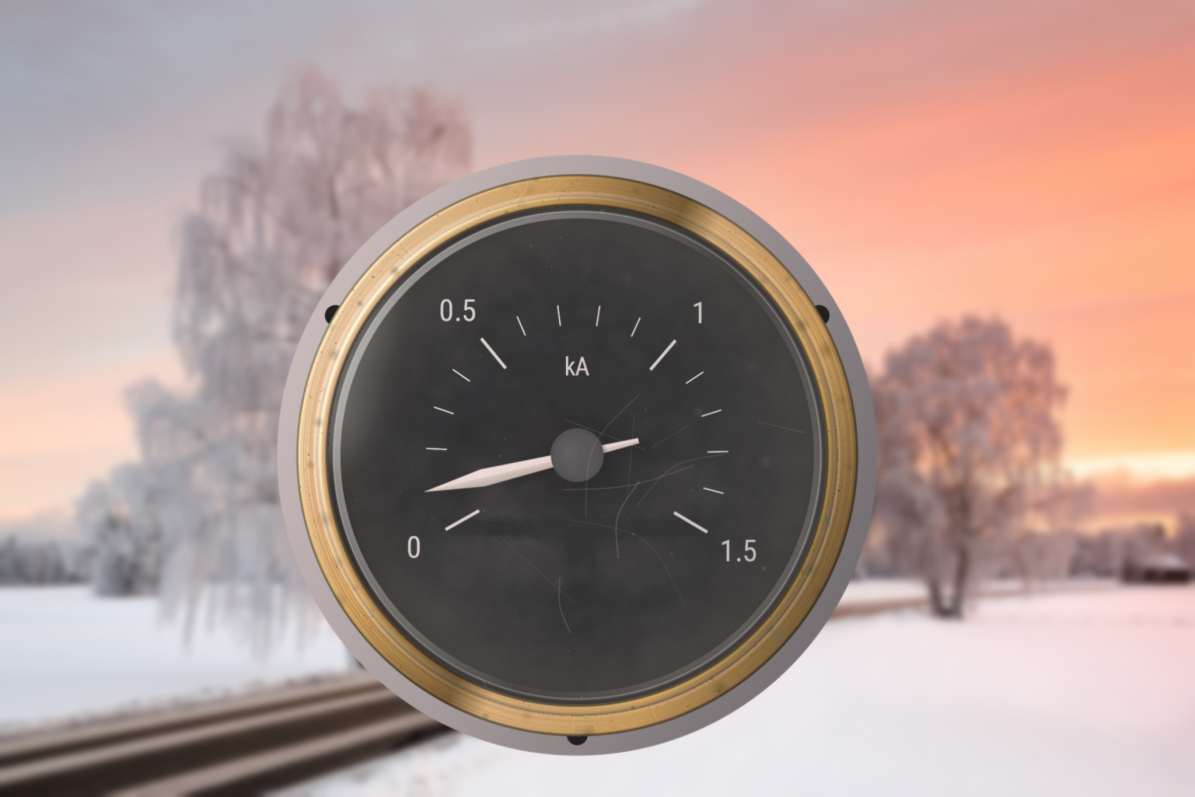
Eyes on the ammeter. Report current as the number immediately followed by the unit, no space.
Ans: 0.1kA
